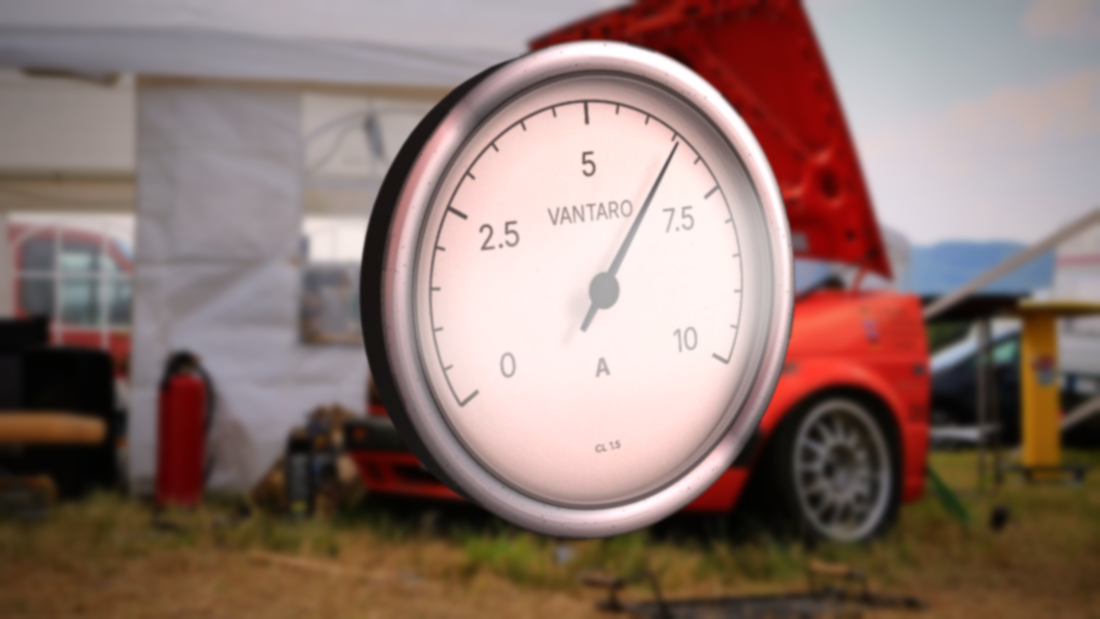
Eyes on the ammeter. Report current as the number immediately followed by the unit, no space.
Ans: 6.5A
